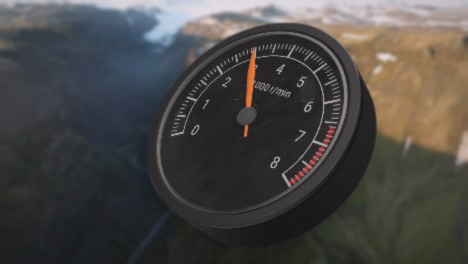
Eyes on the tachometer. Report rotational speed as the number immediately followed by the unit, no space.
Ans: 3000rpm
